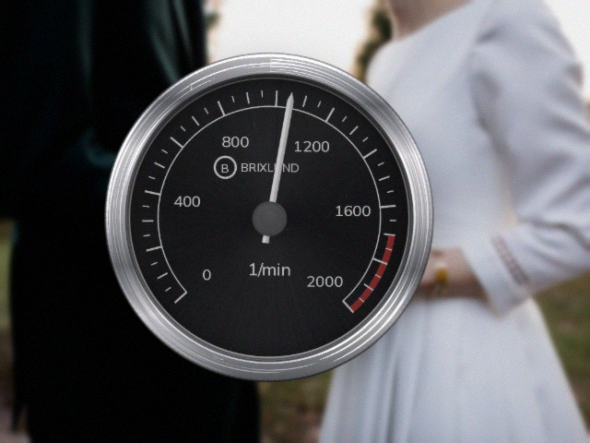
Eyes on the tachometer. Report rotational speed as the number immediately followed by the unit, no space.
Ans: 1050rpm
